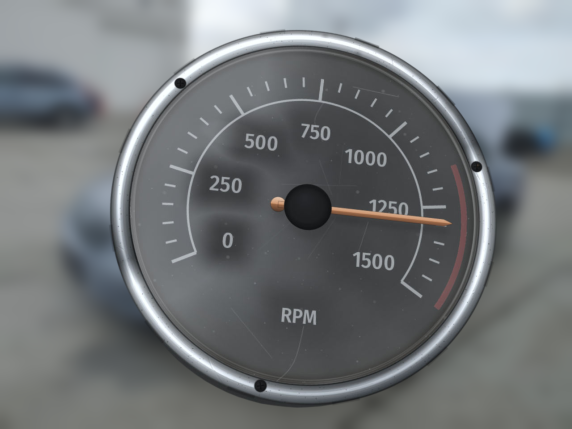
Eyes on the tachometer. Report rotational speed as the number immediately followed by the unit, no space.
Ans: 1300rpm
